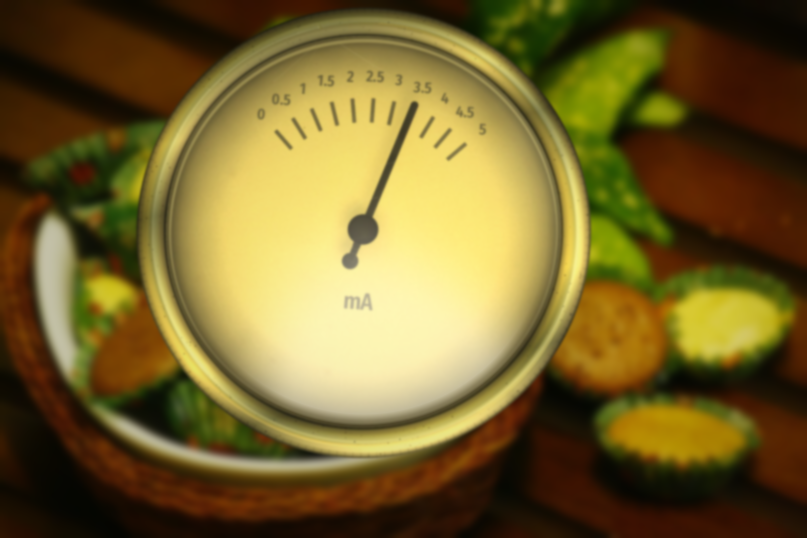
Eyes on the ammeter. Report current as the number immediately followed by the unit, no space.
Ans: 3.5mA
